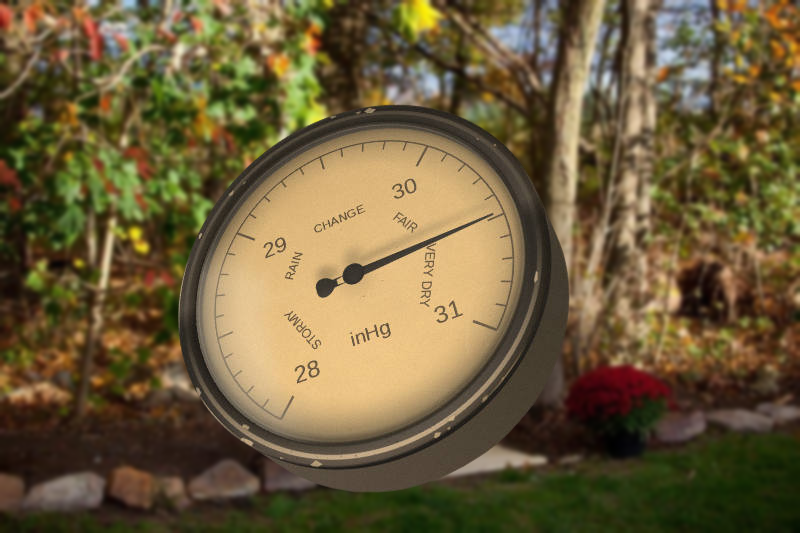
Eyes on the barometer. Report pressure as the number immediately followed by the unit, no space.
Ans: 30.5inHg
